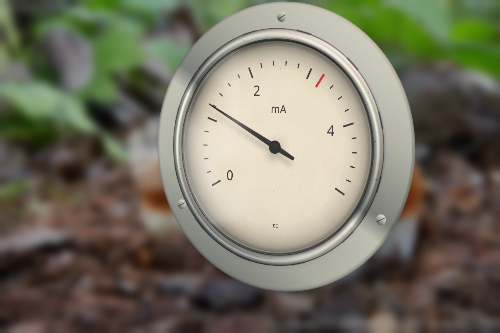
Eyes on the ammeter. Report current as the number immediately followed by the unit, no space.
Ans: 1.2mA
